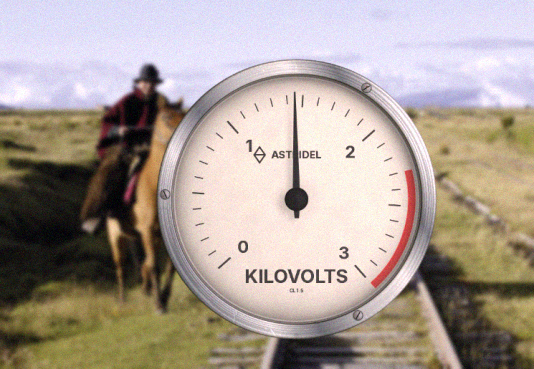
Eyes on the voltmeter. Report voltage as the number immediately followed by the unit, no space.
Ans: 1.45kV
